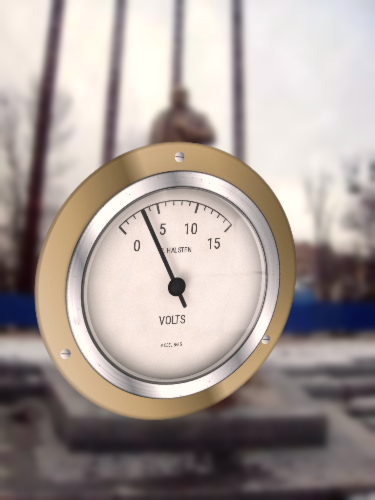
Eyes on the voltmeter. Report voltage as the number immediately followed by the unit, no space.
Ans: 3V
